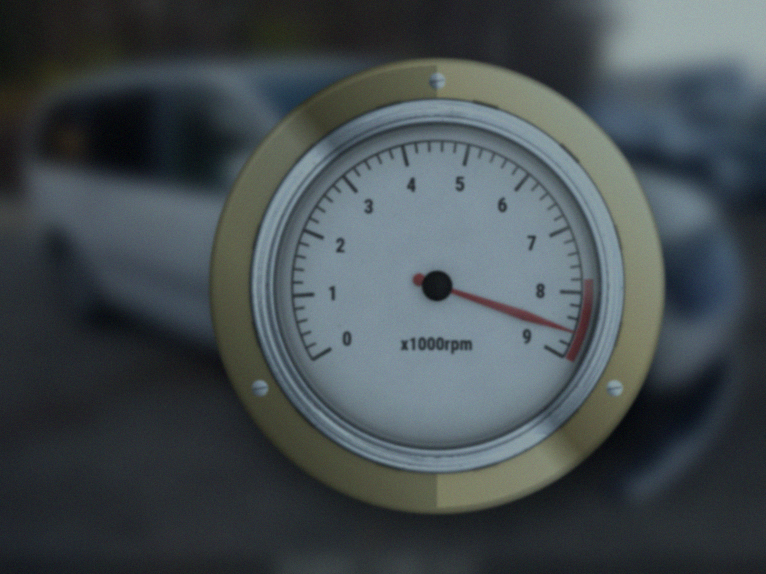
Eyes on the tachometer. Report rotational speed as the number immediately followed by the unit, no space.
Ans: 8600rpm
